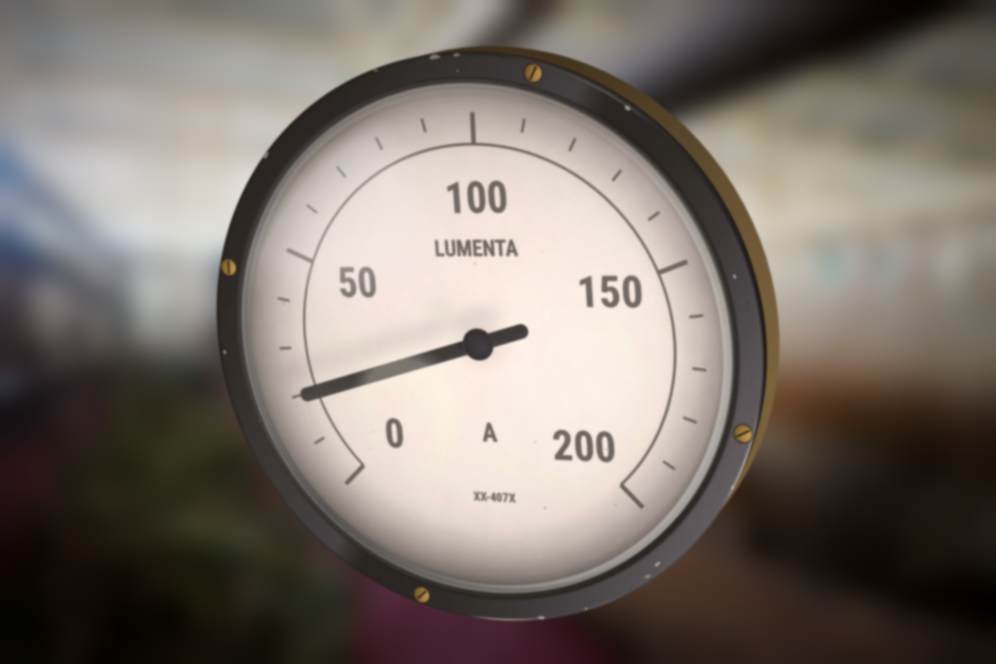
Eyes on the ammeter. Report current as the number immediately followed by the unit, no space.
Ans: 20A
